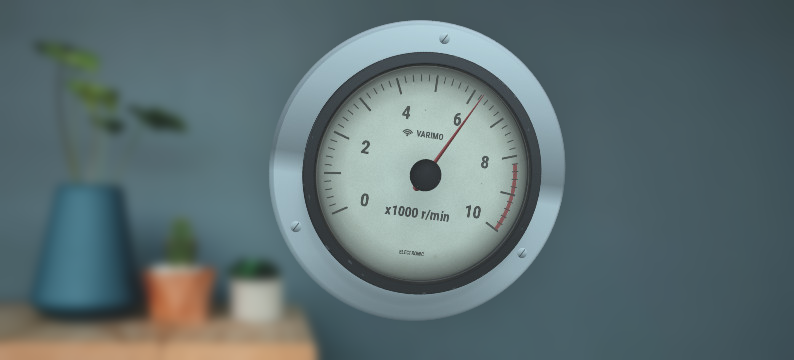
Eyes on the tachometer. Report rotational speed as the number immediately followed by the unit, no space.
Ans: 6200rpm
